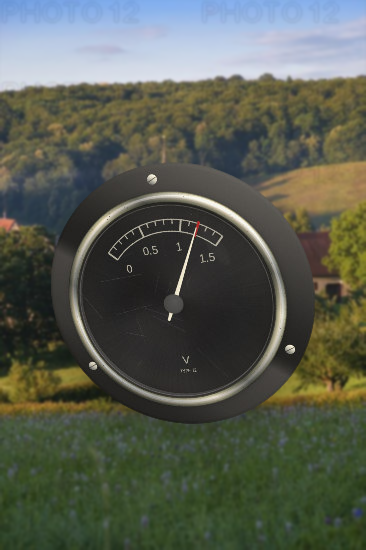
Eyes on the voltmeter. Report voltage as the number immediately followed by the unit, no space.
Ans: 1.2V
